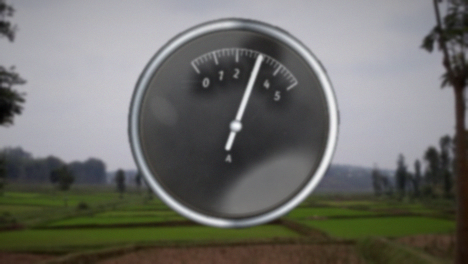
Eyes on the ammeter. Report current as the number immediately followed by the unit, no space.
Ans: 3A
